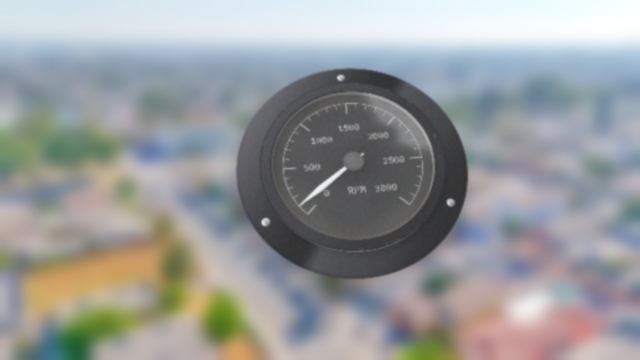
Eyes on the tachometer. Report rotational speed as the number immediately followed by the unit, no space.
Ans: 100rpm
